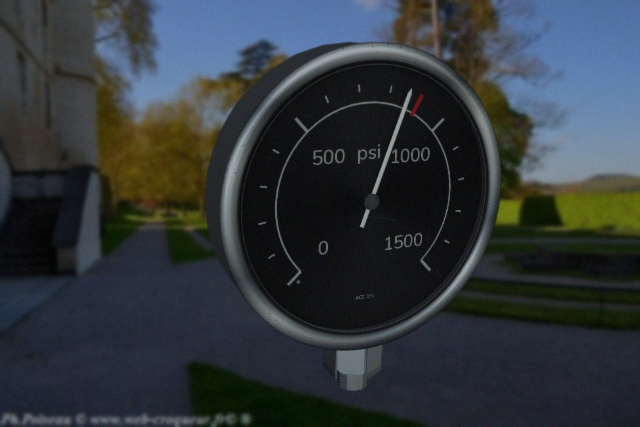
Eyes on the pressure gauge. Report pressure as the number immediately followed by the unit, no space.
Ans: 850psi
